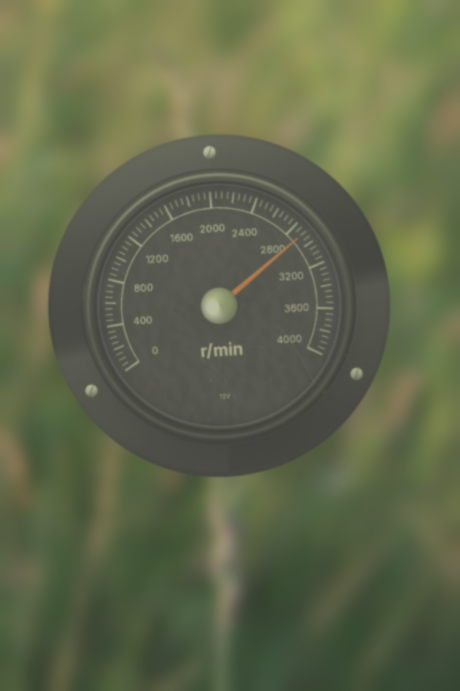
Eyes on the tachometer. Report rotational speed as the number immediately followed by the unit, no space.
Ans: 2900rpm
